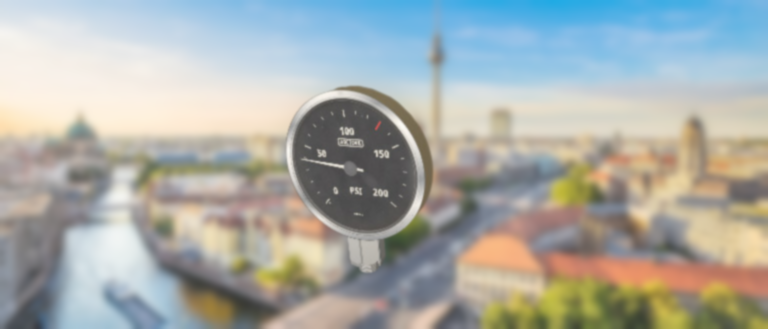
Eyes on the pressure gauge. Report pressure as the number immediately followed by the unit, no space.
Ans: 40psi
